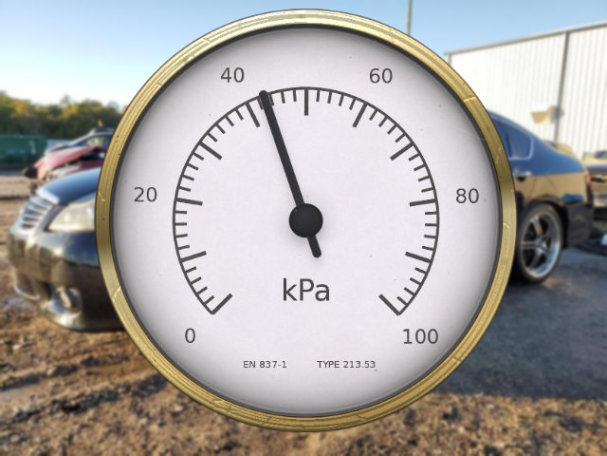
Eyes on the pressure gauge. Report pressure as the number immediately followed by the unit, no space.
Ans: 43kPa
